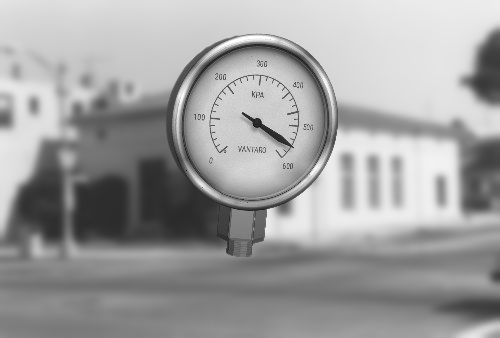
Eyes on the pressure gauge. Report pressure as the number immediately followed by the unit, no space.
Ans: 560kPa
